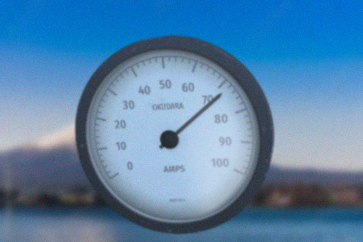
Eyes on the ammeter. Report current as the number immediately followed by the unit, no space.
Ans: 72A
